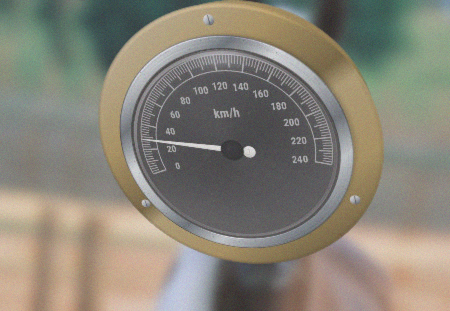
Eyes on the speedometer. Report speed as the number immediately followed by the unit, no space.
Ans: 30km/h
